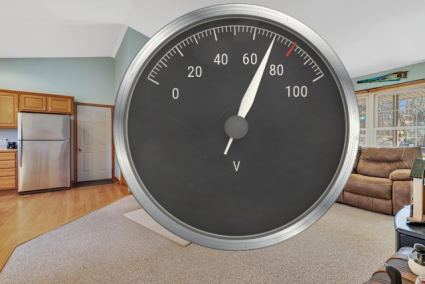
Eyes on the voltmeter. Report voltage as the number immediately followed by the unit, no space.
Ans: 70V
